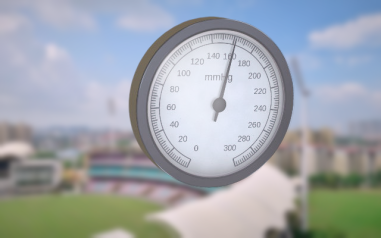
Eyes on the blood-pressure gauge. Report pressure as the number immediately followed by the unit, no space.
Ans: 160mmHg
